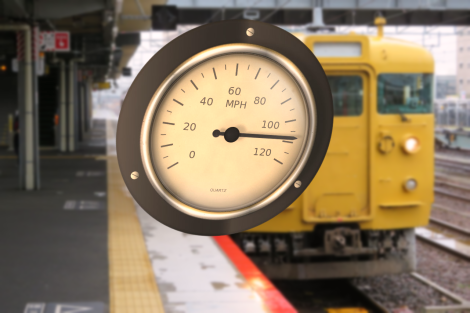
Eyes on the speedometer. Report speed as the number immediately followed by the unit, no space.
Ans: 107.5mph
